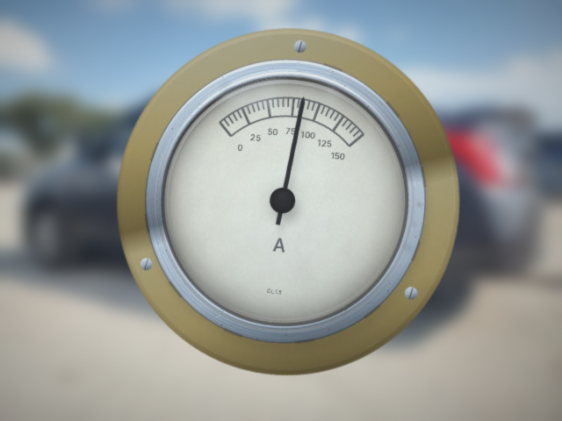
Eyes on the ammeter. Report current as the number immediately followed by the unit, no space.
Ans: 85A
